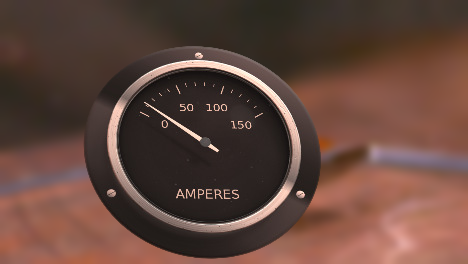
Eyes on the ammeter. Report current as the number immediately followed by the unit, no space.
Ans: 10A
